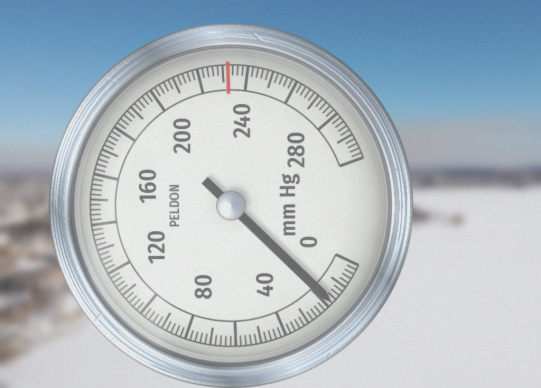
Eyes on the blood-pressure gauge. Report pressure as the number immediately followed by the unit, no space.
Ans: 18mmHg
